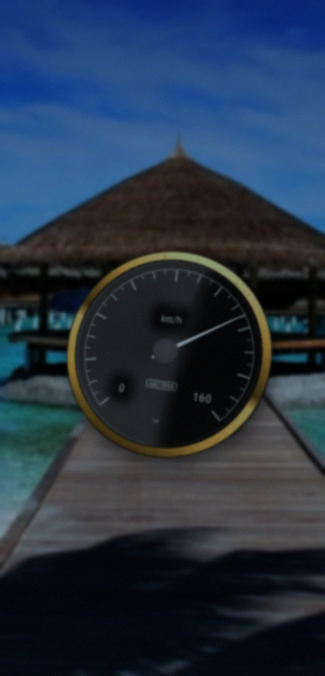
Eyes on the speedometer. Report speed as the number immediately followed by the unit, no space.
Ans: 115km/h
